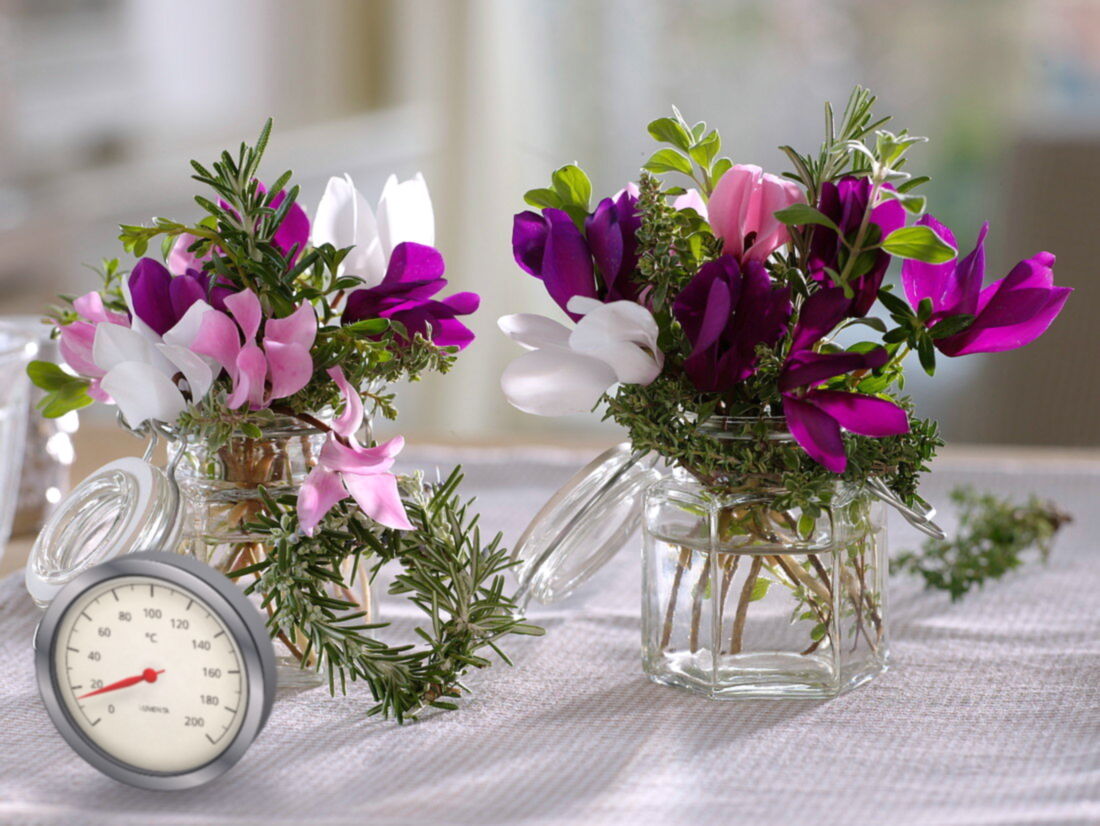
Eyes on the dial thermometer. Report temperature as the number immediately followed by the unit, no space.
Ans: 15°C
